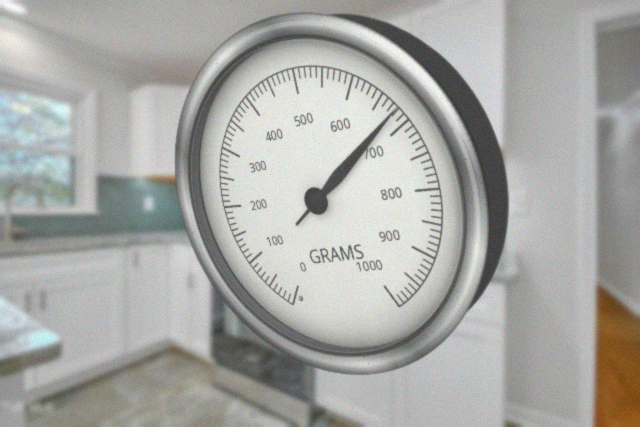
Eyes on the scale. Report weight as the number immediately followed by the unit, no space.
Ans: 680g
